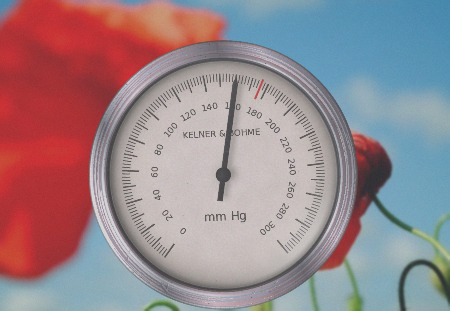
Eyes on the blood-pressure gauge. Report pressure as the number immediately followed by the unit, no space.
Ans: 160mmHg
